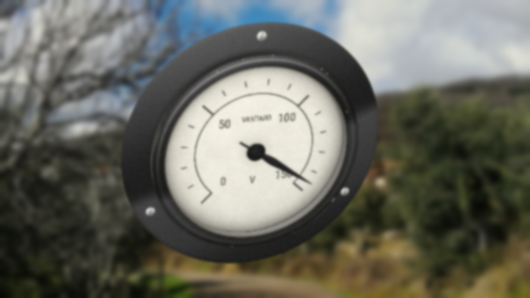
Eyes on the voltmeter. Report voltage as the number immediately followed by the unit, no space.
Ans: 145V
